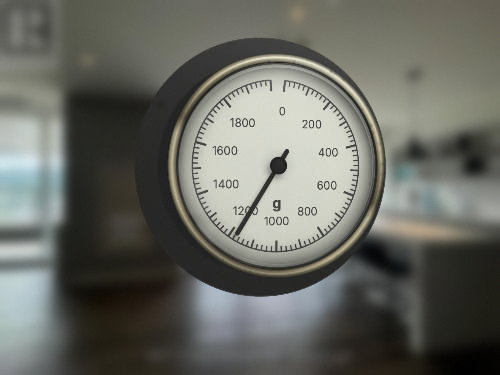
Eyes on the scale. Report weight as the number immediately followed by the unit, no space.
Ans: 1180g
